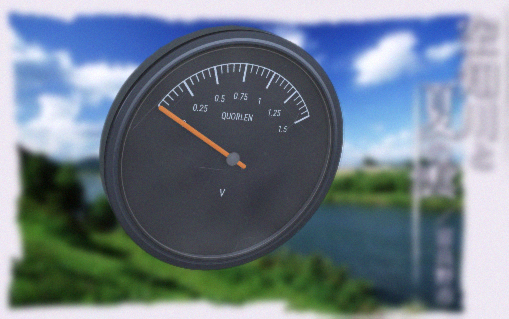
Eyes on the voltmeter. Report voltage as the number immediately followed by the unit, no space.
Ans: 0V
